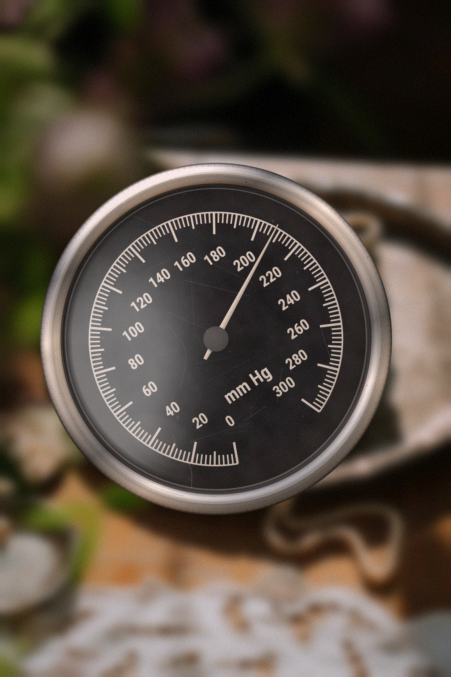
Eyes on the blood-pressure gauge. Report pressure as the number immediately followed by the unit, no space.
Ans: 208mmHg
